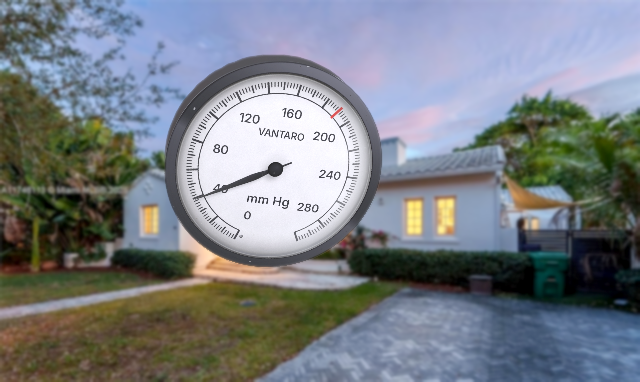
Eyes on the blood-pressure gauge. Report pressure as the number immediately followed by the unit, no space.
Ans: 40mmHg
